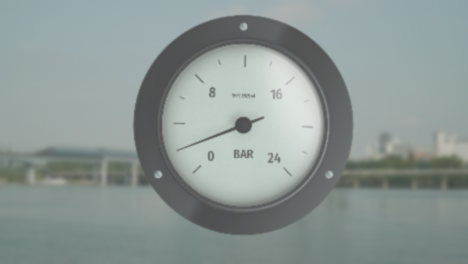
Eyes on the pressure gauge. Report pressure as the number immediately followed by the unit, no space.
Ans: 2bar
